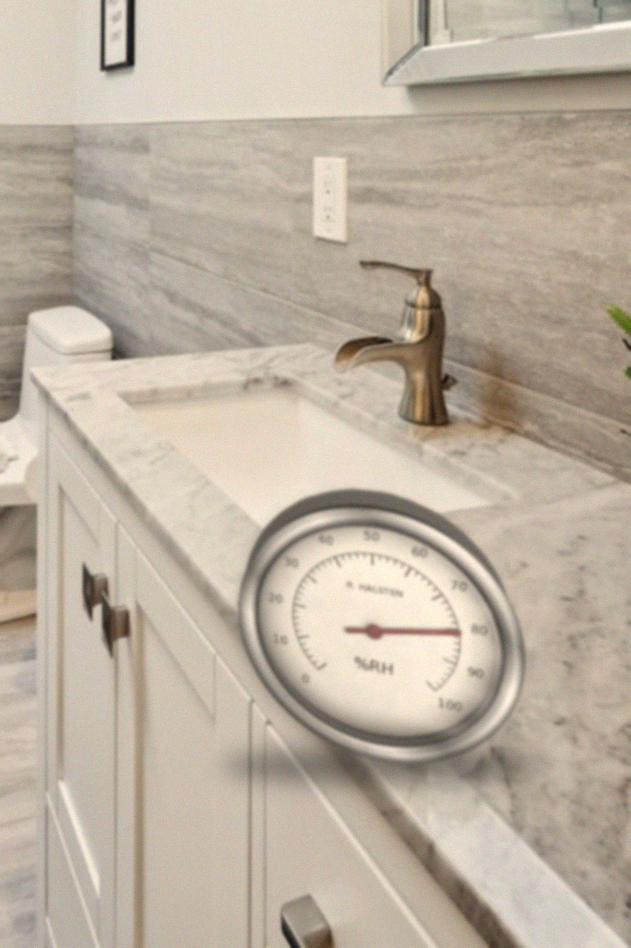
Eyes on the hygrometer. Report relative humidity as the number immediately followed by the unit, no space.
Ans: 80%
